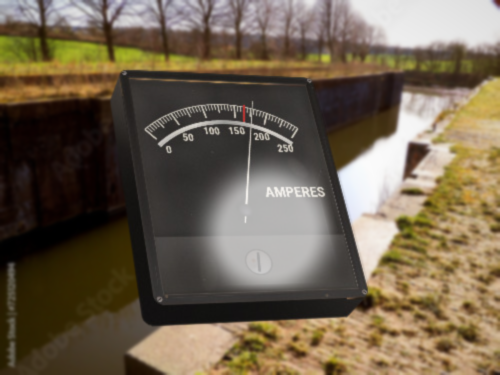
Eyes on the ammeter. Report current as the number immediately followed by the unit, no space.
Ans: 175A
